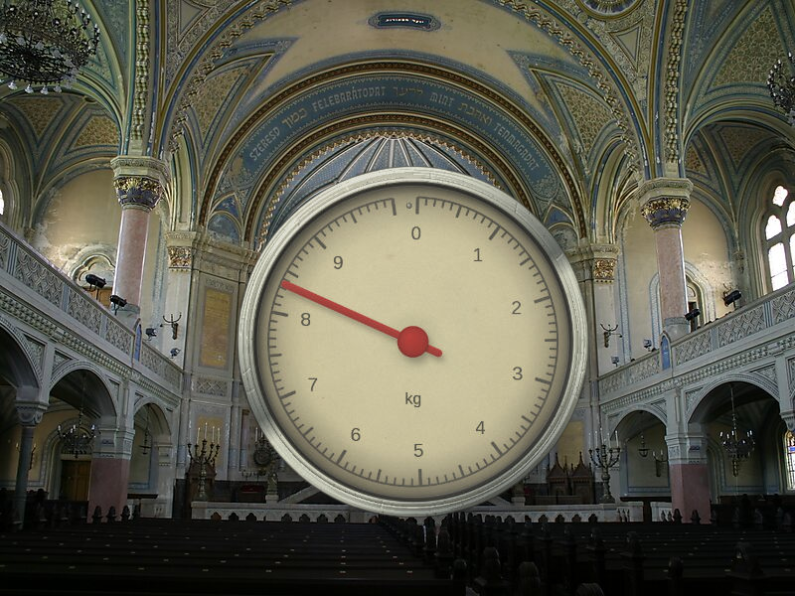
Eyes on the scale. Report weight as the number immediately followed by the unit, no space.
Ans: 8.35kg
